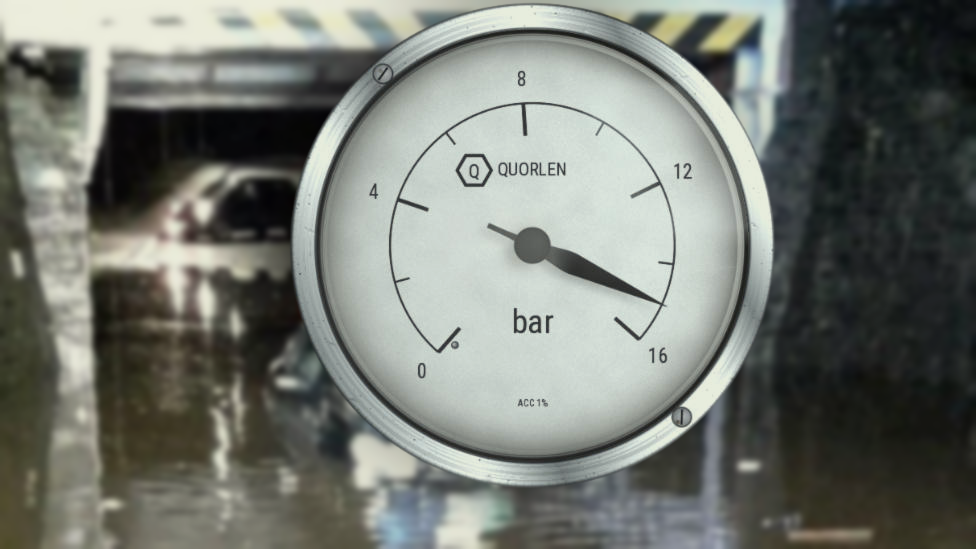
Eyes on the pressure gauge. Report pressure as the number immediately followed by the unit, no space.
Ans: 15bar
